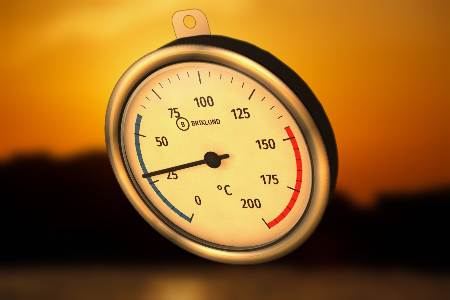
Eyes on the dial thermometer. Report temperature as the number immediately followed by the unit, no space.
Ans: 30°C
